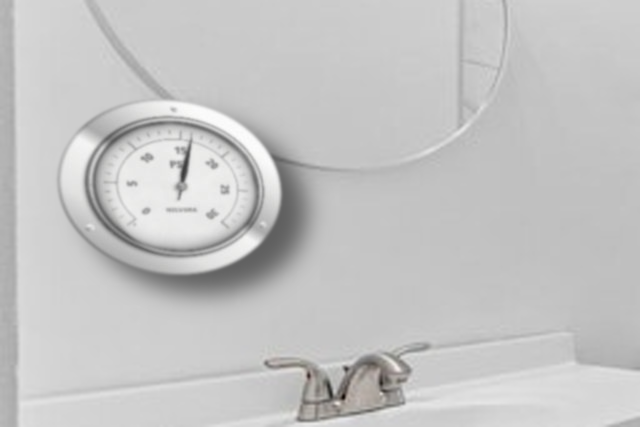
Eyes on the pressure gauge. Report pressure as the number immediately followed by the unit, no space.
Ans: 16psi
